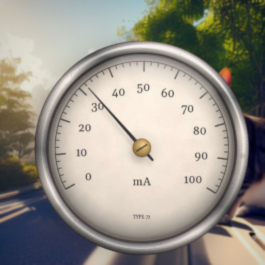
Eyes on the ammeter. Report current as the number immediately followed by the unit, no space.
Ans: 32mA
